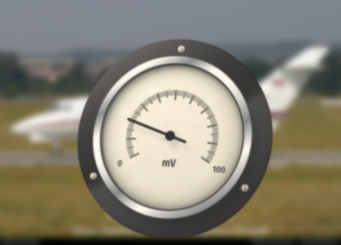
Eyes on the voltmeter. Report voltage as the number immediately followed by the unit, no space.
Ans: 20mV
